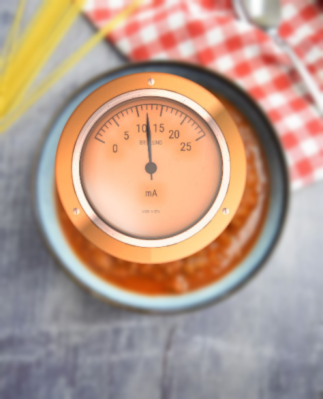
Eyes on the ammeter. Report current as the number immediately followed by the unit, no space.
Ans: 12mA
